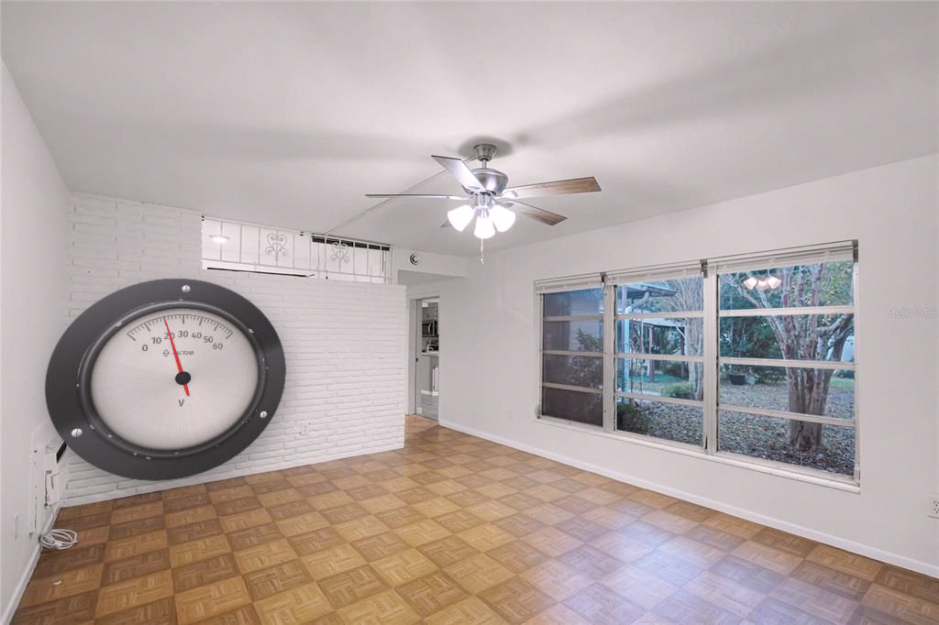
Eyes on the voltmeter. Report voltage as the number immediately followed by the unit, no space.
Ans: 20V
